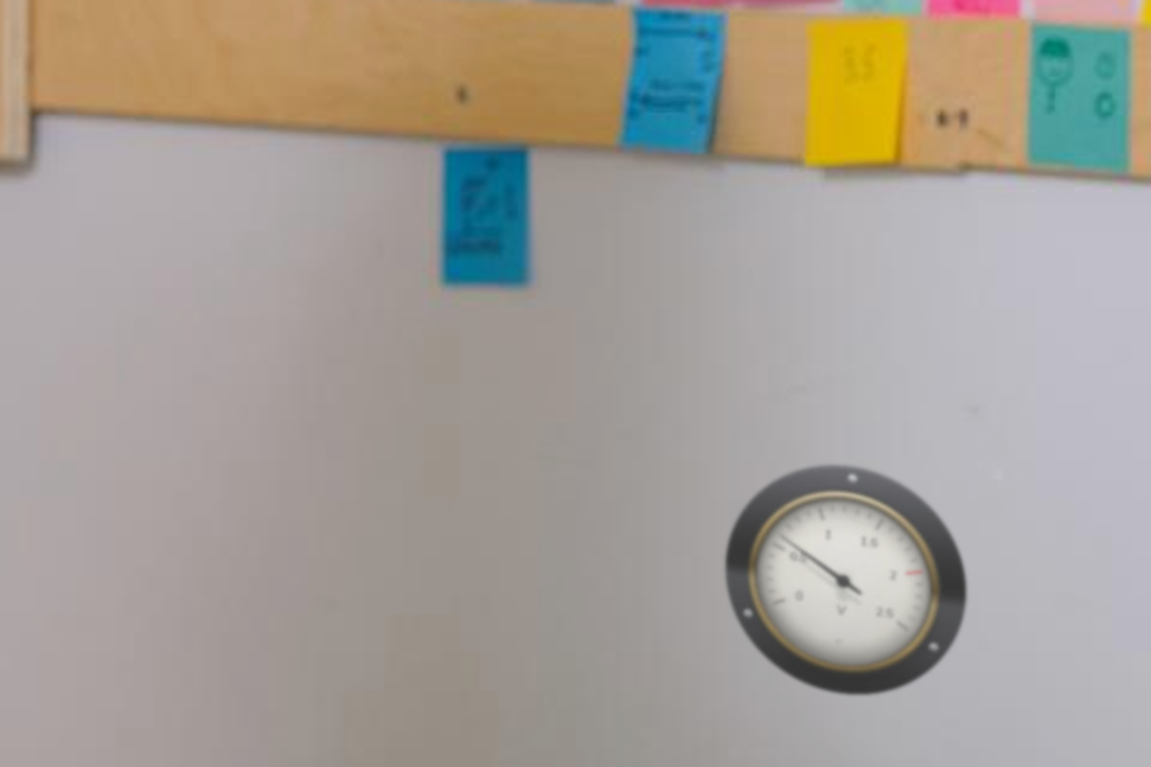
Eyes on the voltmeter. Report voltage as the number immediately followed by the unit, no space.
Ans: 0.6V
